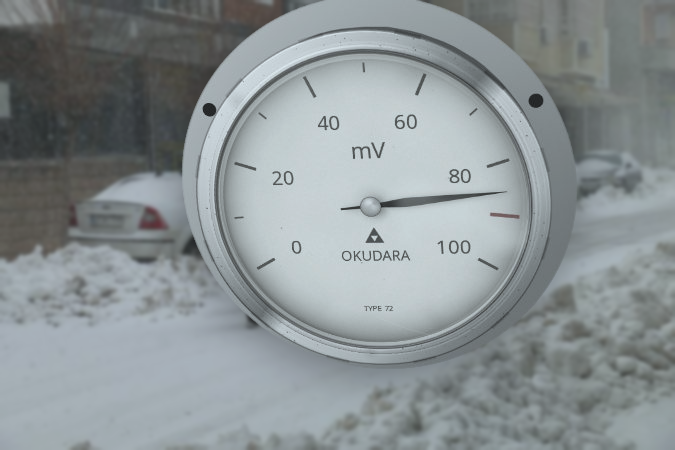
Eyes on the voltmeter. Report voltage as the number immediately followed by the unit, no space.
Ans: 85mV
